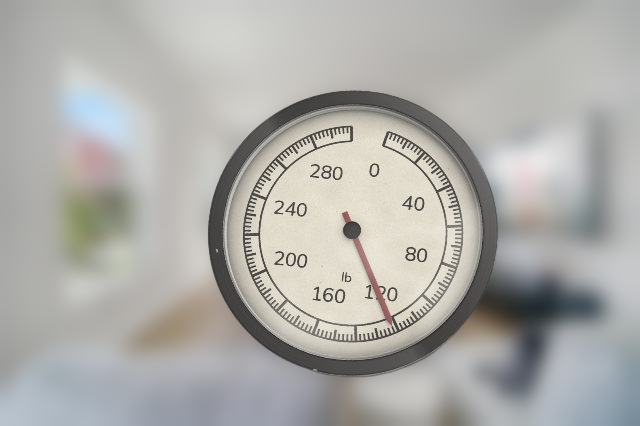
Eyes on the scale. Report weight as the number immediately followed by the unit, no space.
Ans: 122lb
